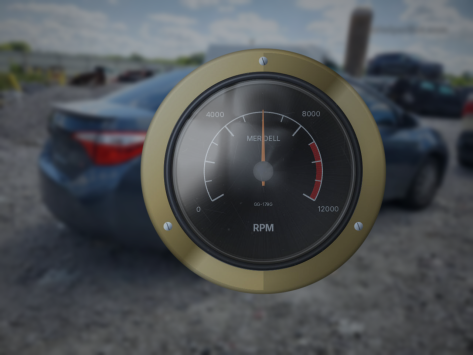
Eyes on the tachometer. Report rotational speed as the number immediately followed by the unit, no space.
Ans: 6000rpm
